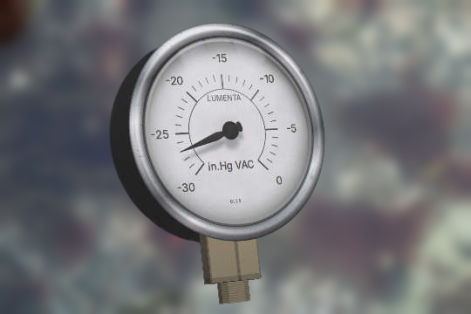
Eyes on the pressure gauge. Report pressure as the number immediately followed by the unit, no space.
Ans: -27inHg
